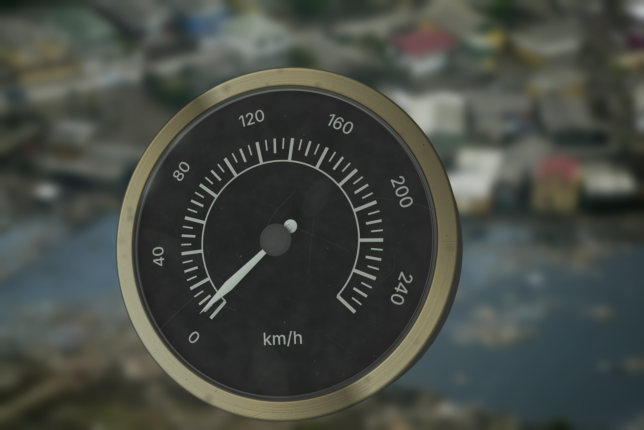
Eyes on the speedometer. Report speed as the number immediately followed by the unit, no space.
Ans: 5km/h
